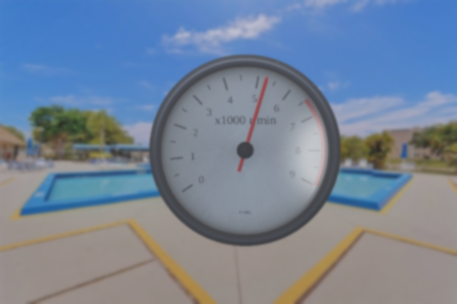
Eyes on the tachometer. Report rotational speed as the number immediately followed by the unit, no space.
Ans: 5250rpm
